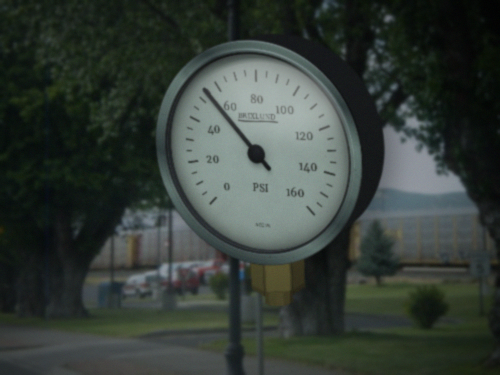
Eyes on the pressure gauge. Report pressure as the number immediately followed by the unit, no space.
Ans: 55psi
